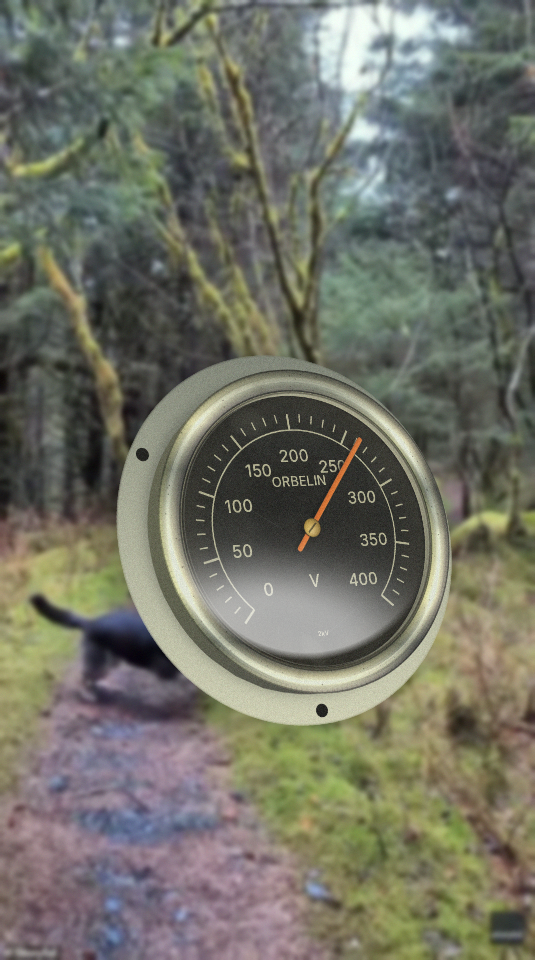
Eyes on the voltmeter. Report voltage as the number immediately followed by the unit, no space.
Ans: 260V
